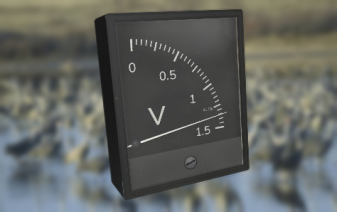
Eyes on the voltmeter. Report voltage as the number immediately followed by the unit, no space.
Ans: 1.35V
